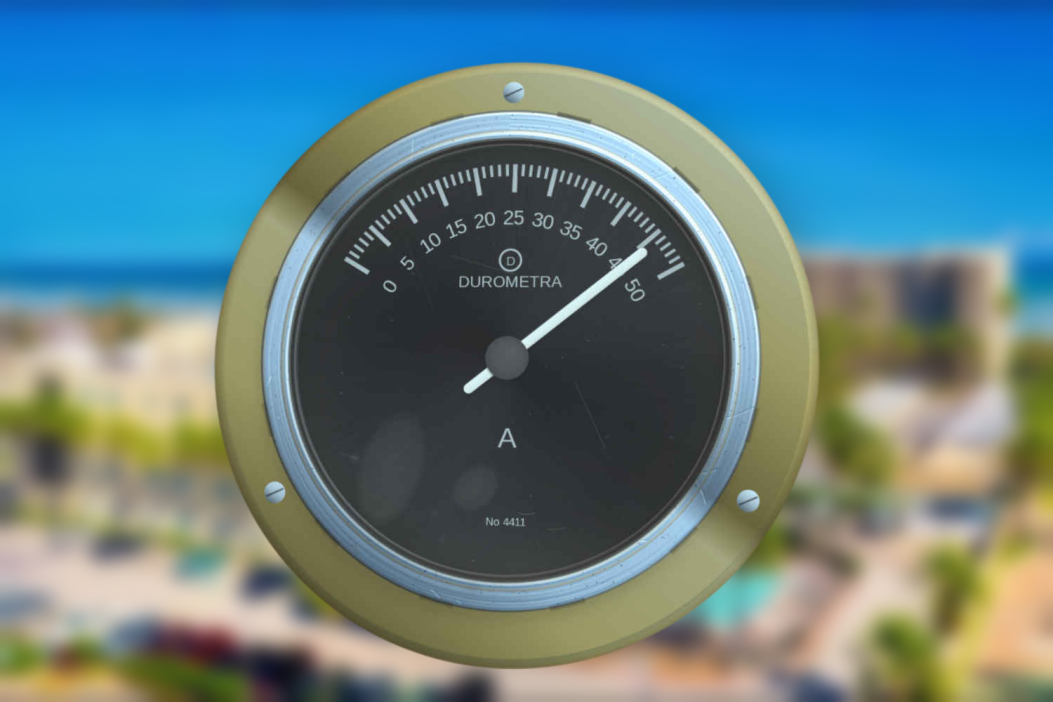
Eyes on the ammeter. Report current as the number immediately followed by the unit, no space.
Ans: 46A
